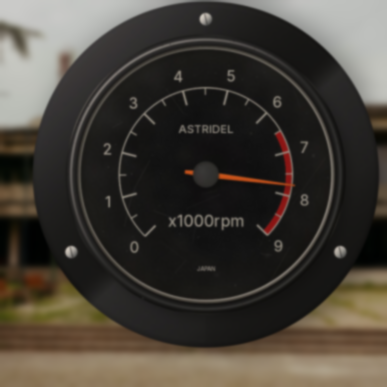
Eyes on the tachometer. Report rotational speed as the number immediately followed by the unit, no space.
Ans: 7750rpm
